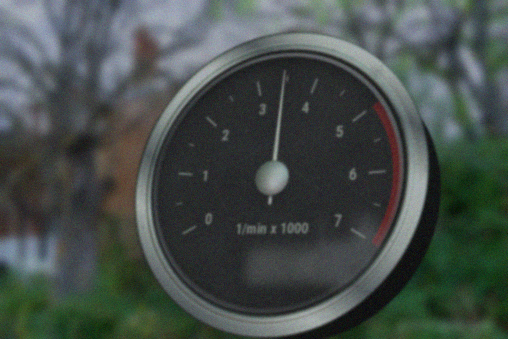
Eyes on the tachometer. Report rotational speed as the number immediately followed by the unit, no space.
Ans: 3500rpm
